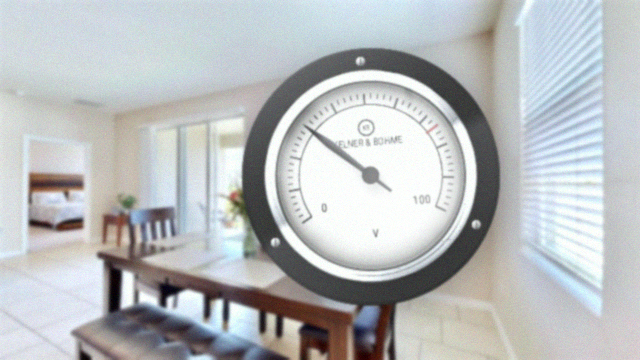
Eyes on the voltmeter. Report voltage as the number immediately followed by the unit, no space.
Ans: 30V
